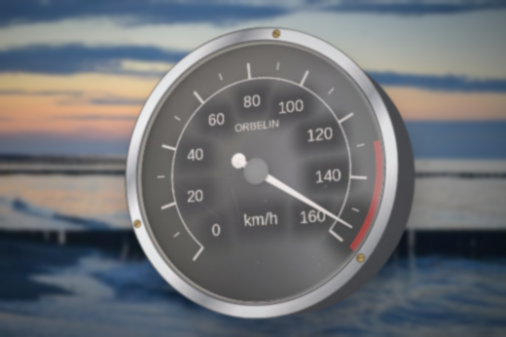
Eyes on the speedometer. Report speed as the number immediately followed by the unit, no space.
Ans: 155km/h
